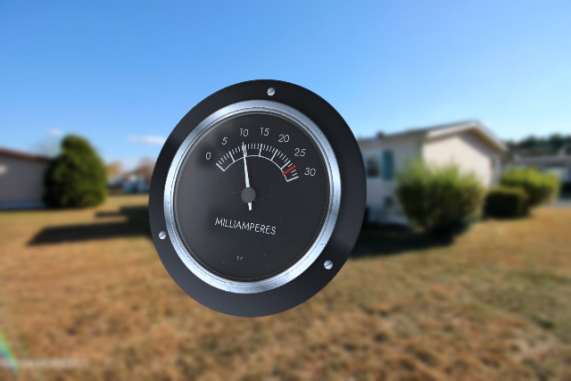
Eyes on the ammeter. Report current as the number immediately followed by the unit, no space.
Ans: 10mA
